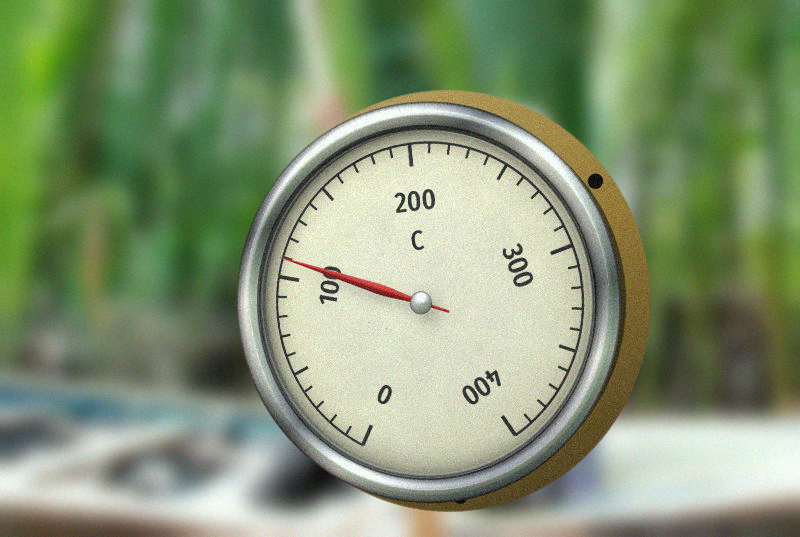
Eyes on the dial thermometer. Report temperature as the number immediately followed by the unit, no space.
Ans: 110°C
